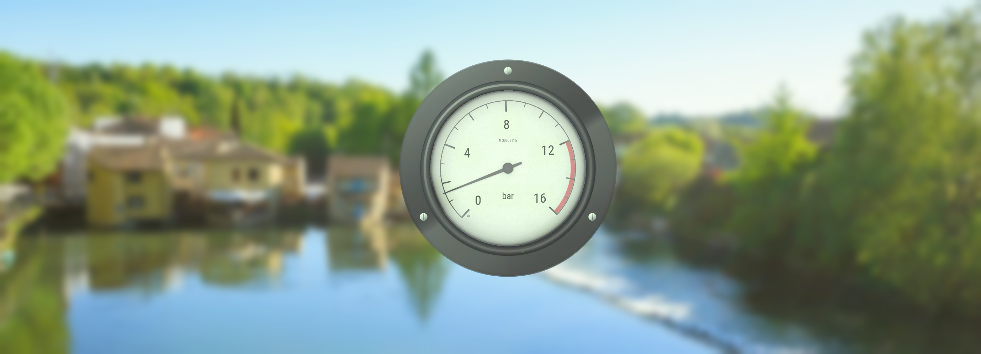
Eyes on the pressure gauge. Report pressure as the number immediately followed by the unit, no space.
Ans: 1.5bar
